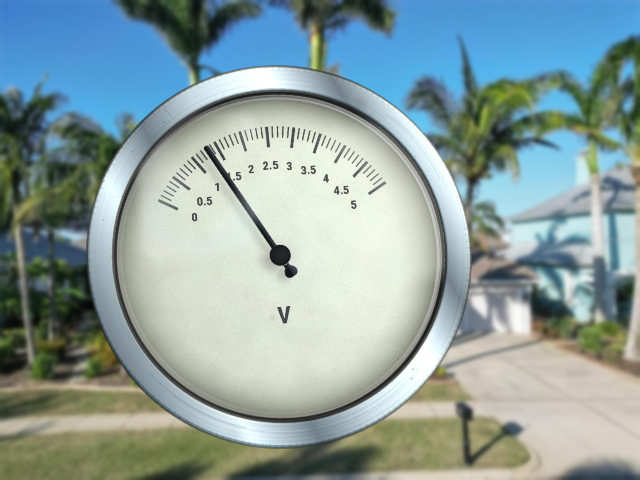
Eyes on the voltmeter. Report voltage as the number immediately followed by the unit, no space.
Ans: 1.3V
